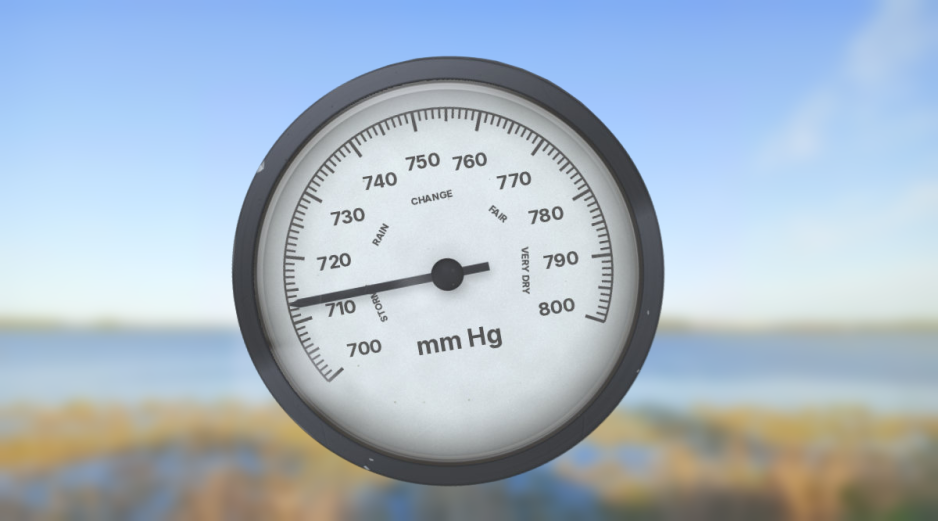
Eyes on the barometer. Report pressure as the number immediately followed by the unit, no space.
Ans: 713mmHg
